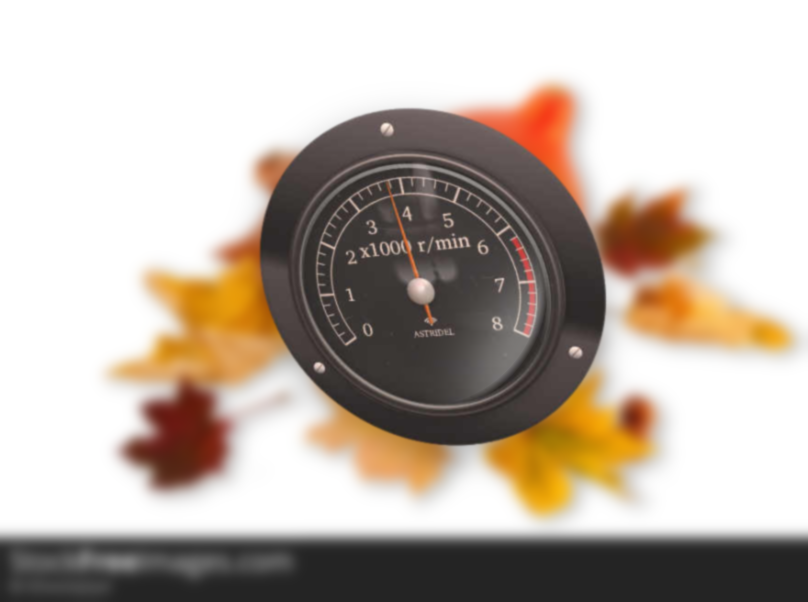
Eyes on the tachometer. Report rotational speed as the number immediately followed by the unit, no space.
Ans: 3800rpm
